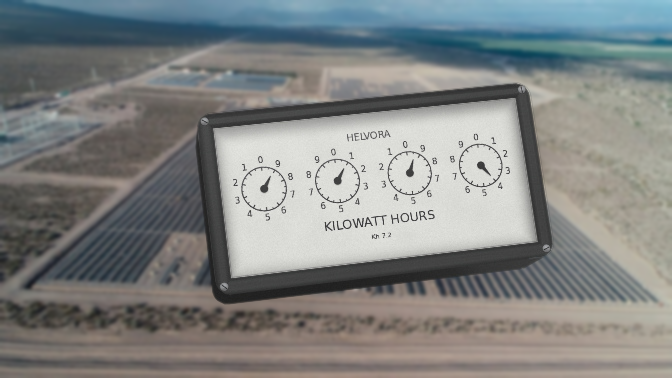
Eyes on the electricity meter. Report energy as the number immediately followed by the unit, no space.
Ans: 9094kWh
